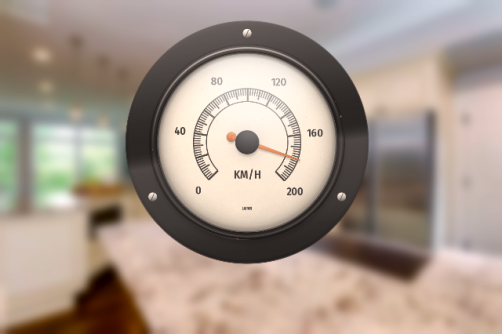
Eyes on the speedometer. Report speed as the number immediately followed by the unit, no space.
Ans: 180km/h
